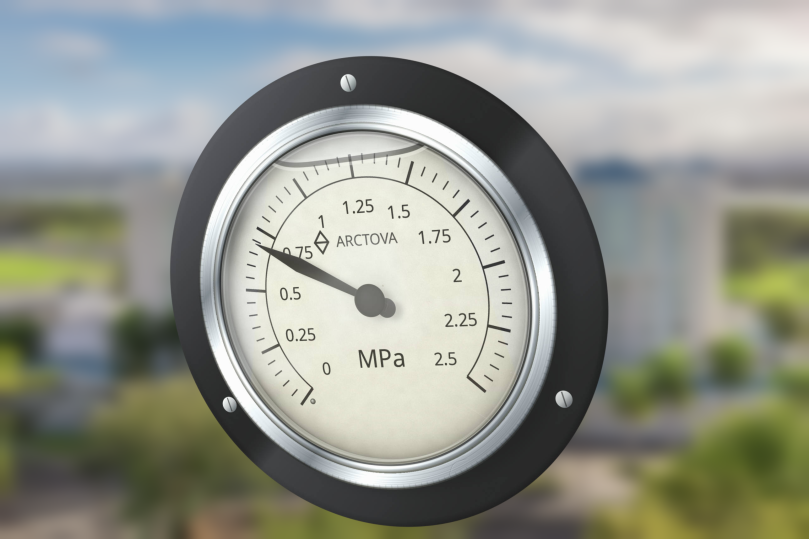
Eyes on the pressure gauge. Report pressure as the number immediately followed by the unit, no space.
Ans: 0.7MPa
